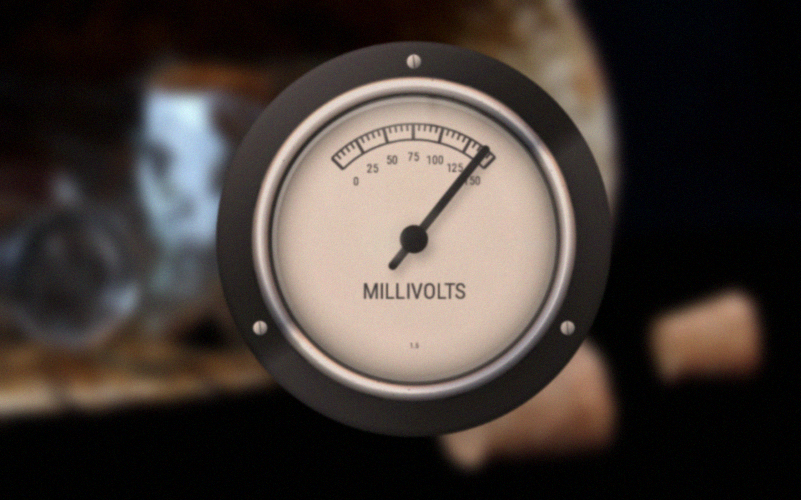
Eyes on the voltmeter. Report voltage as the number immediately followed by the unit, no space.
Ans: 140mV
